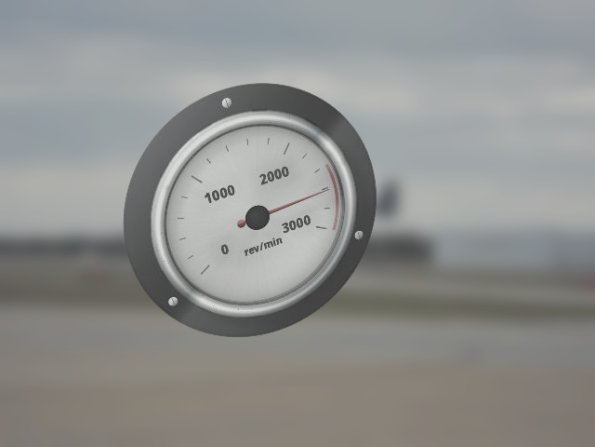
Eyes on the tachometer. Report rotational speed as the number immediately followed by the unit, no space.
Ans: 2600rpm
